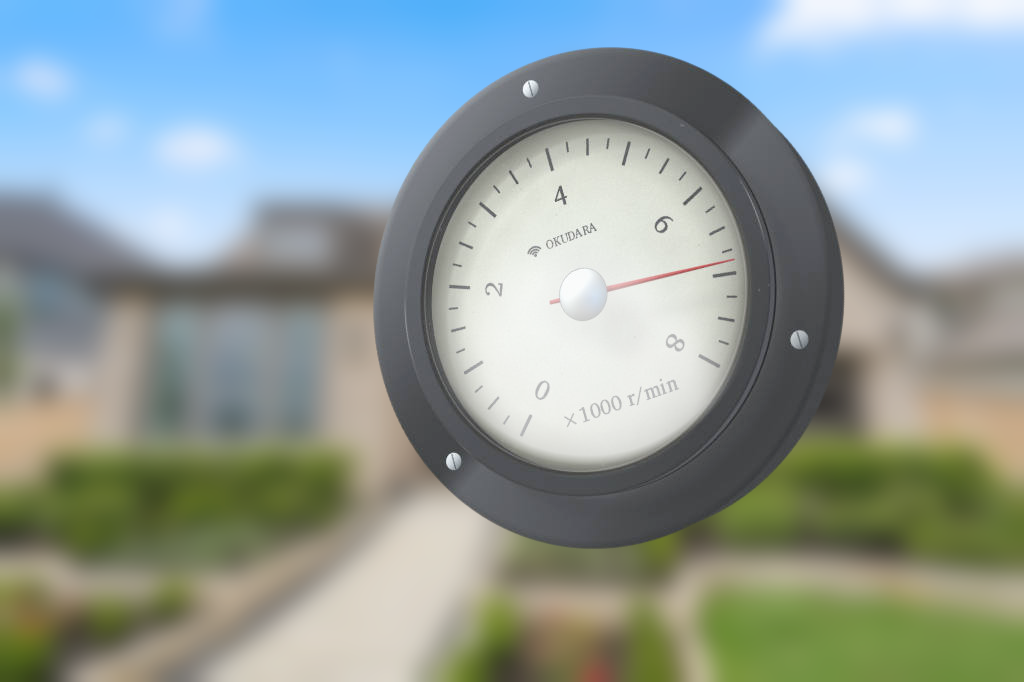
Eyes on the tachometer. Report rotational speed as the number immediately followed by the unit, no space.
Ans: 6875rpm
